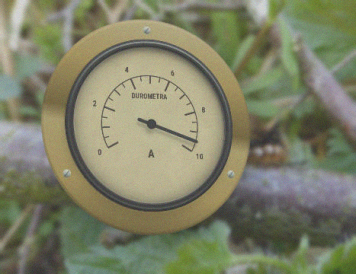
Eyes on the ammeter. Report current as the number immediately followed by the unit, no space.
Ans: 9.5A
